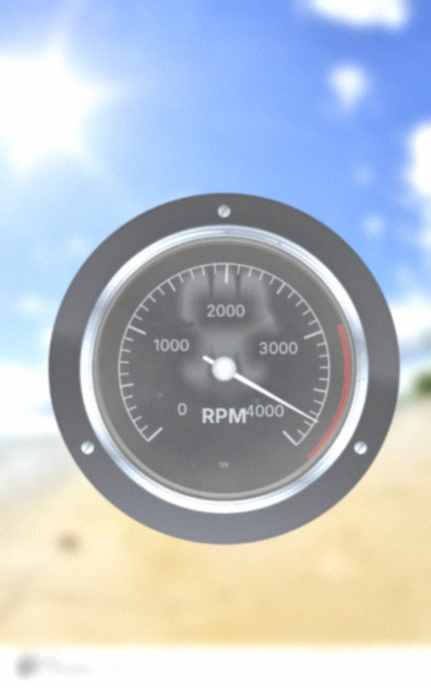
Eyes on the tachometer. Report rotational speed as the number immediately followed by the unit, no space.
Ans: 3750rpm
